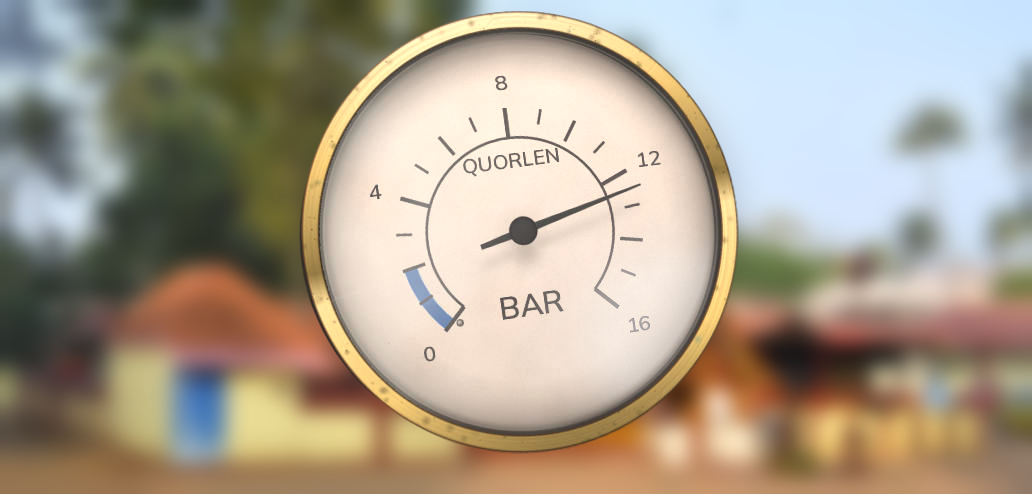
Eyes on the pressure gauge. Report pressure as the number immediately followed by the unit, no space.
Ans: 12.5bar
